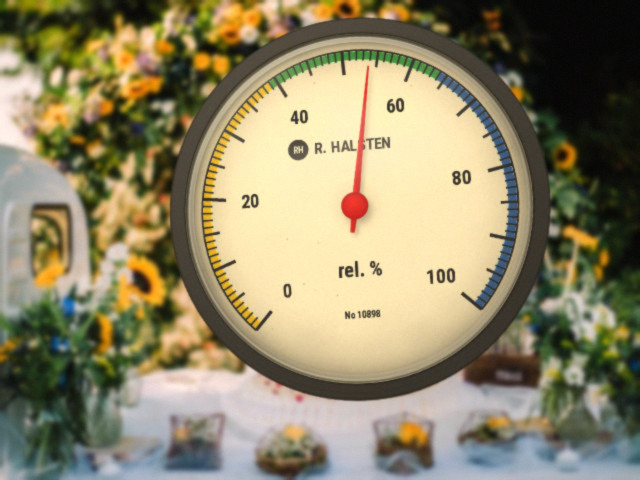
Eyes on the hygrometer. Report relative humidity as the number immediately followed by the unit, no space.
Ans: 54%
